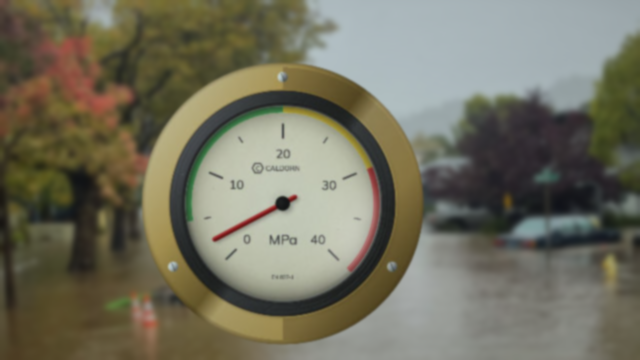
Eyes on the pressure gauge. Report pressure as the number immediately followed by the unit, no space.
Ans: 2.5MPa
